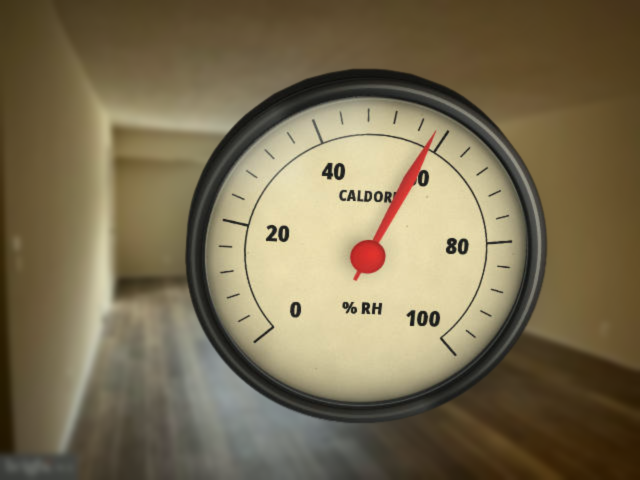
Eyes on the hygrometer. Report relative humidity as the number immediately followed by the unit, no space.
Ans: 58%
